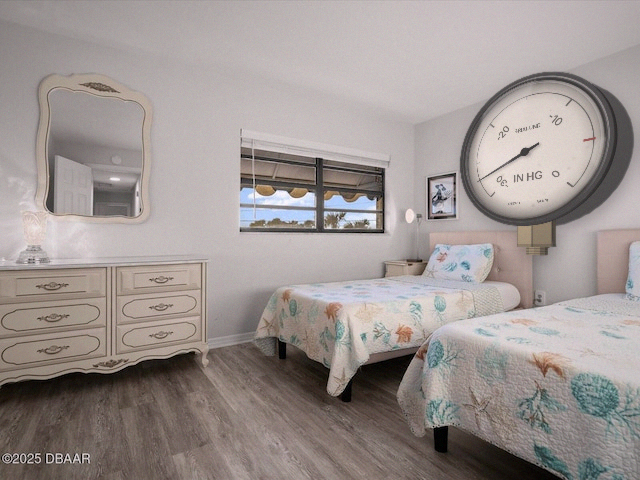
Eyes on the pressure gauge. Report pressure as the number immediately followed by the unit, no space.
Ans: -27.5inHg
